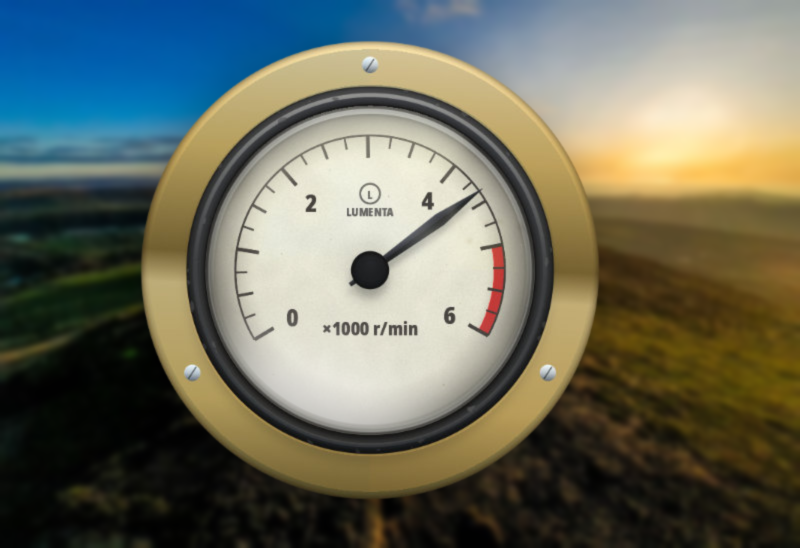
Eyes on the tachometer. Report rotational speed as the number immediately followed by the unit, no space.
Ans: 4375rpm
